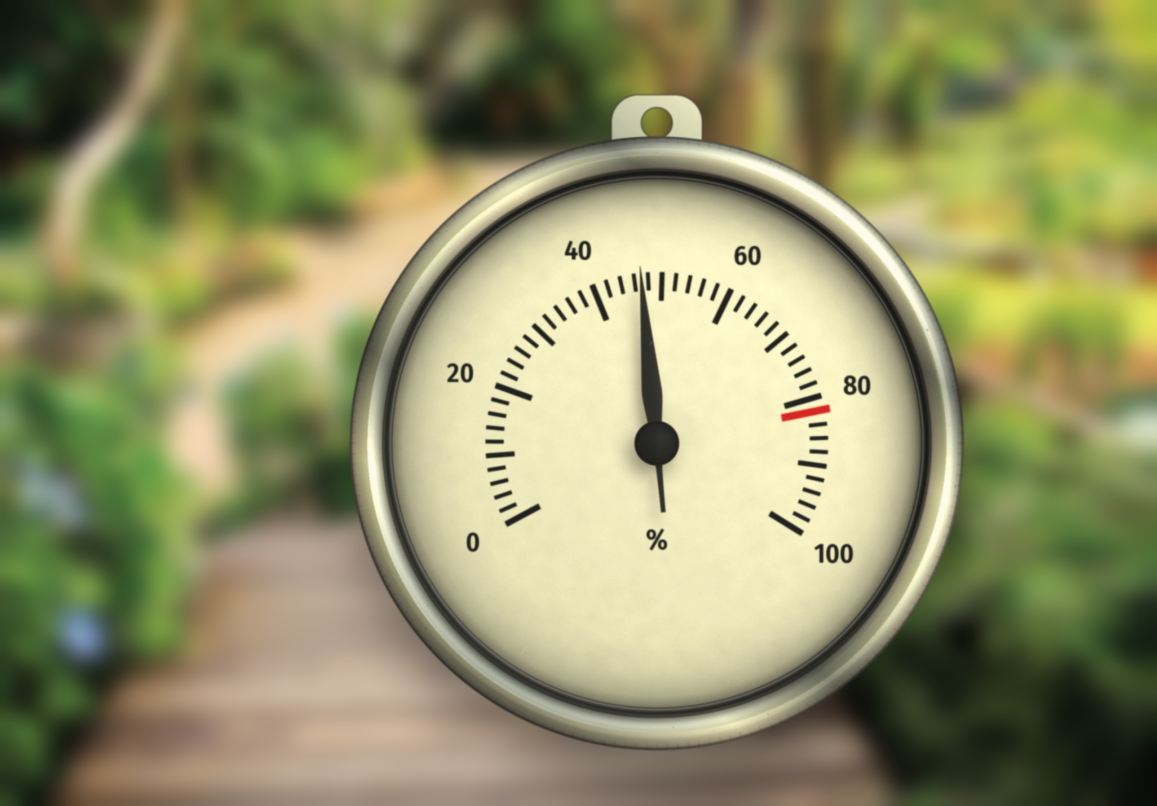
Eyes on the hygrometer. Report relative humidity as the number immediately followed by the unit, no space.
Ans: 47%
